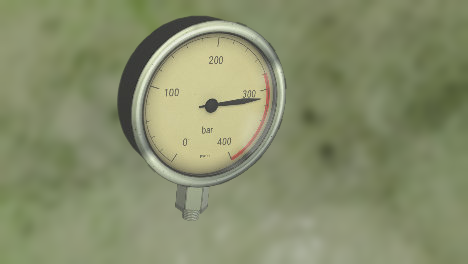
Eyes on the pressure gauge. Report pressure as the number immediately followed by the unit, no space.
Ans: 310bar
